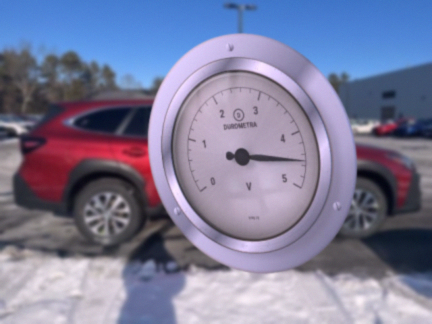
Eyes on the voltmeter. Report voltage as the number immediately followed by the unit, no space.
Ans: 4.5V
